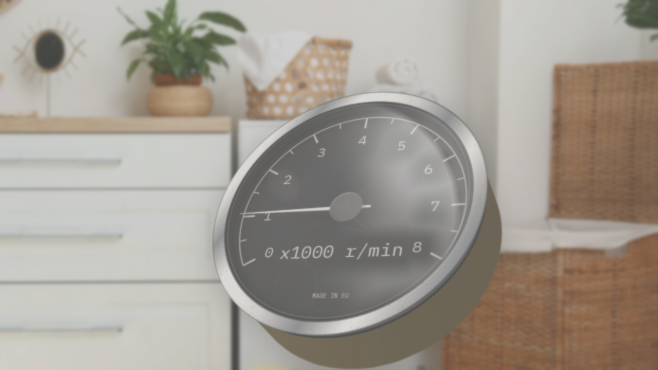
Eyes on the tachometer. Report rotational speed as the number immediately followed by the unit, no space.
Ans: 1000rpm
